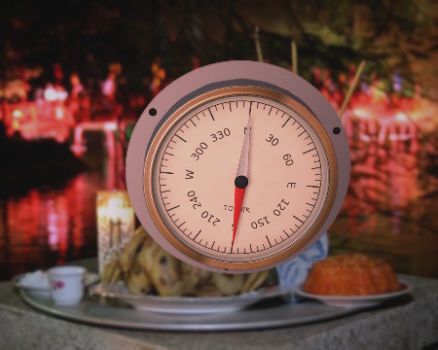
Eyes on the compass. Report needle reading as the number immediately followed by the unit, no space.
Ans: 180°
